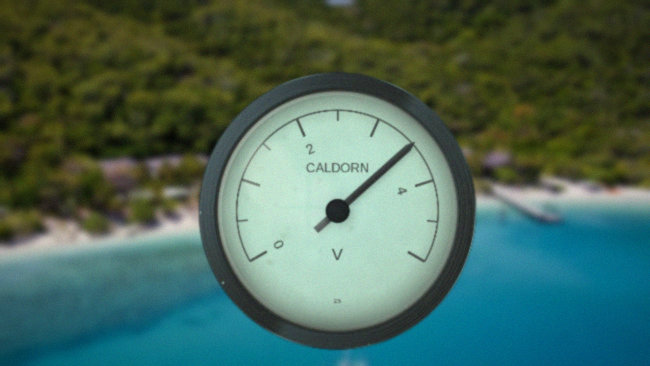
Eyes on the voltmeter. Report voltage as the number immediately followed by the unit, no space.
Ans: 3.5V
